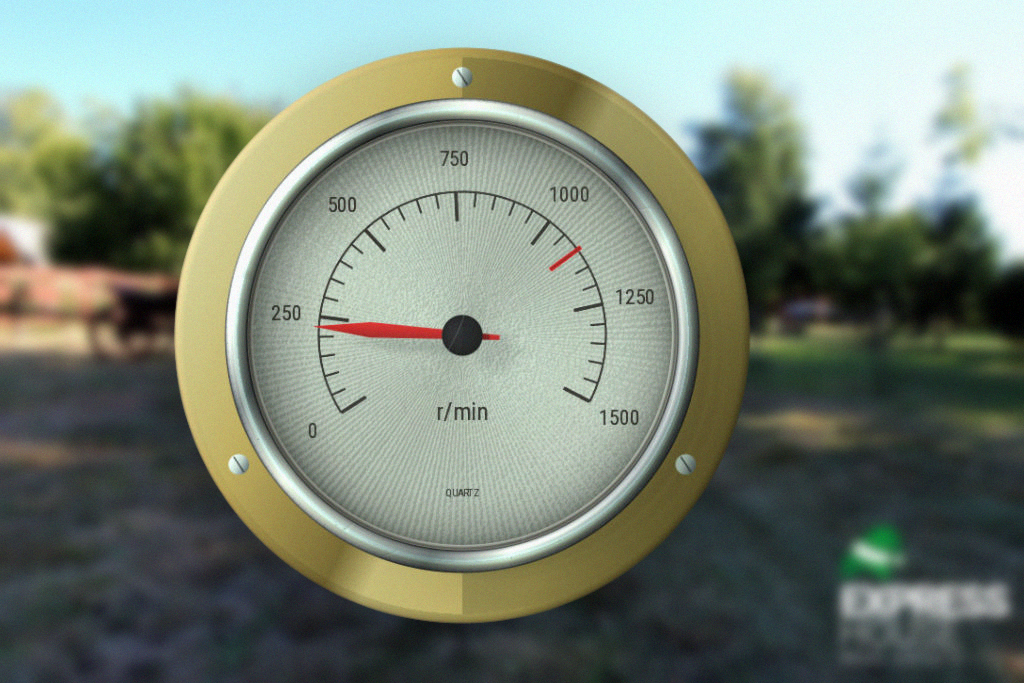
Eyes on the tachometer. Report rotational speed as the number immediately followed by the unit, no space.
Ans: 225rpm
